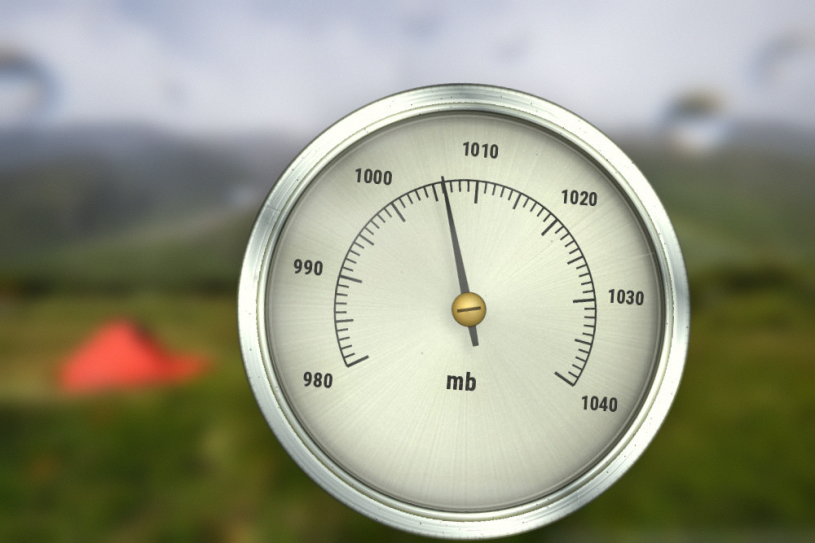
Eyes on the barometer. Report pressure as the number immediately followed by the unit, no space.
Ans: 1006mbar
